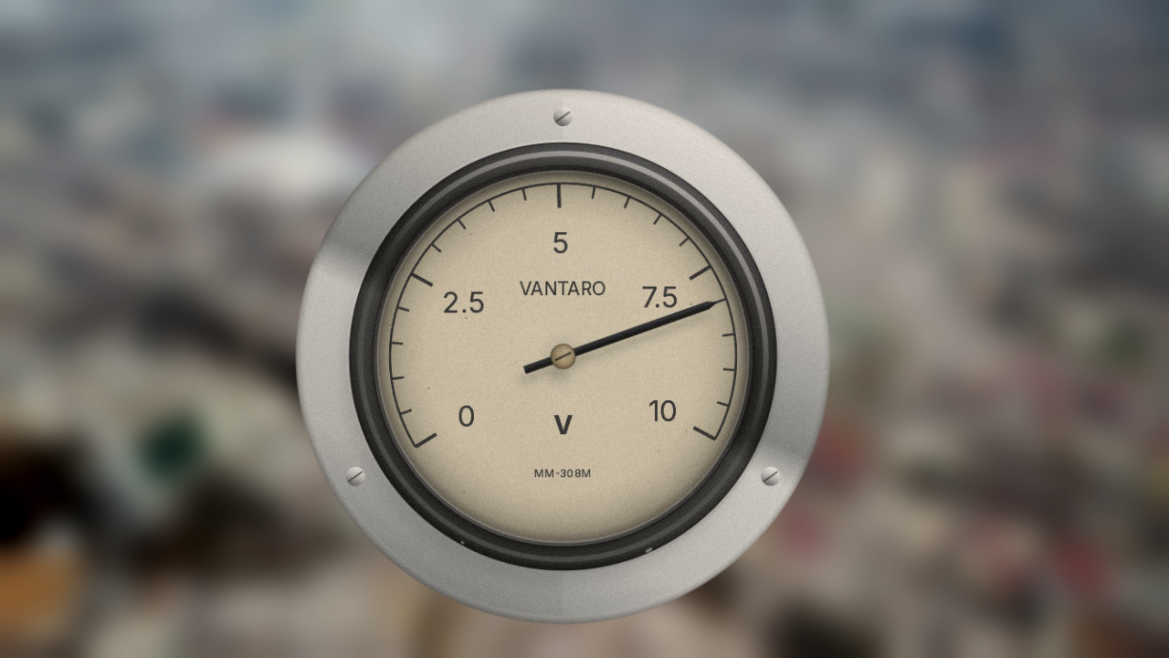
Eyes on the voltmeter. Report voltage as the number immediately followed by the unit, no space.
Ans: 8V
